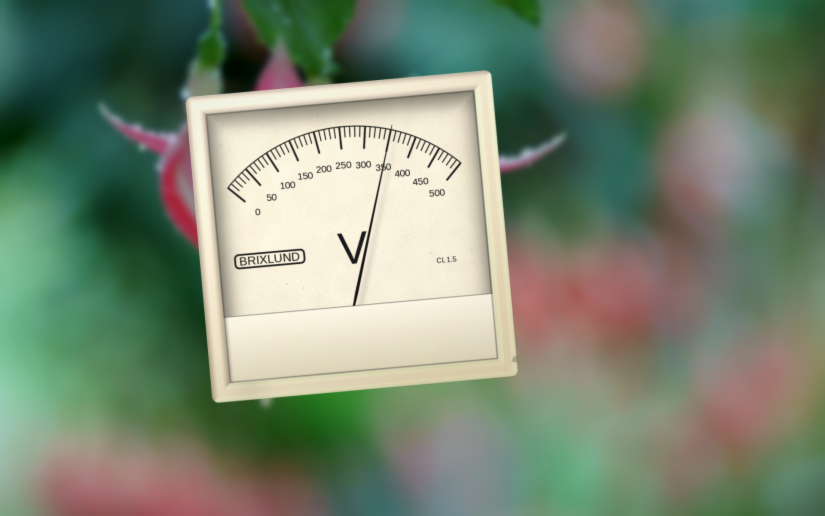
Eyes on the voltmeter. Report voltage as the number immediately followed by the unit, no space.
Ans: 350V
